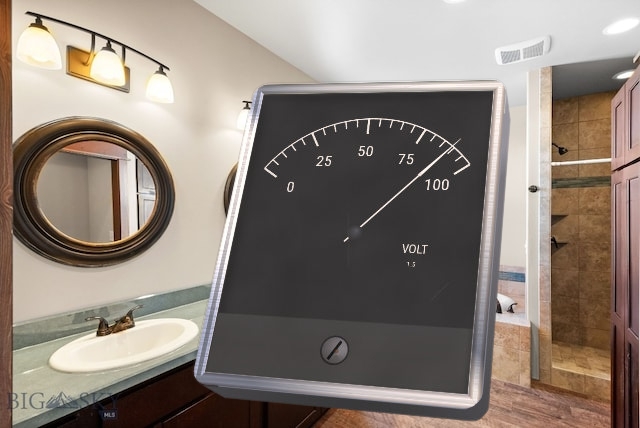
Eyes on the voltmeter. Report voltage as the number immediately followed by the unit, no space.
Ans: 90V
